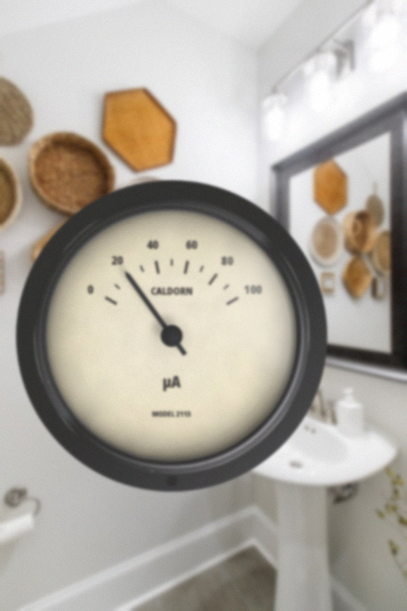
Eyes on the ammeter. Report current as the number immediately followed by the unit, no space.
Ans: 20µA
